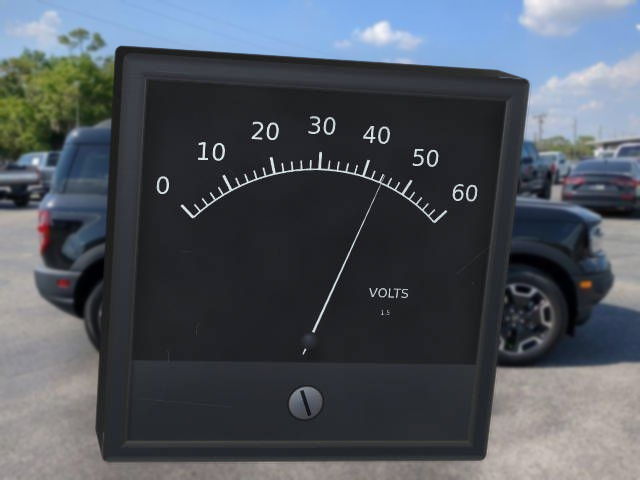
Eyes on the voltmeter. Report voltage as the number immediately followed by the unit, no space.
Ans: 44V
